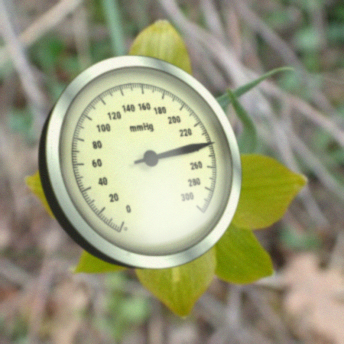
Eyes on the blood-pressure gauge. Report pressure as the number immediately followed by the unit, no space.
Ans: 240mmHg
